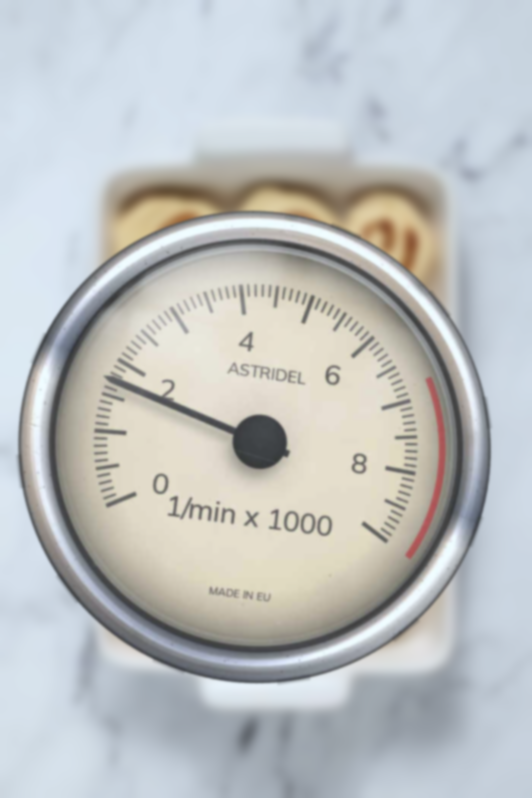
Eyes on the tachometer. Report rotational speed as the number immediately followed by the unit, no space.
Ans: 1700rpm
